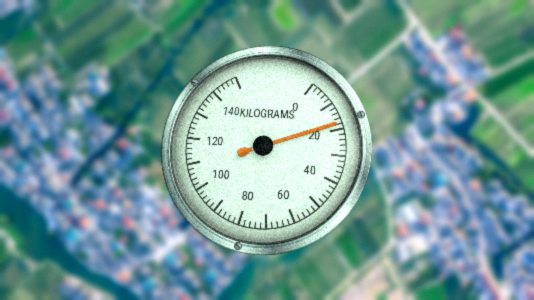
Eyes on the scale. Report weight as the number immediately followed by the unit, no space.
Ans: 18kg
